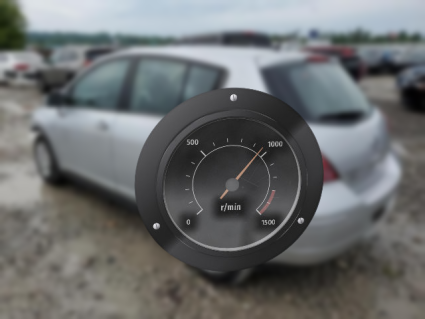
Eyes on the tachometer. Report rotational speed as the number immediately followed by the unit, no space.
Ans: 950rpm
